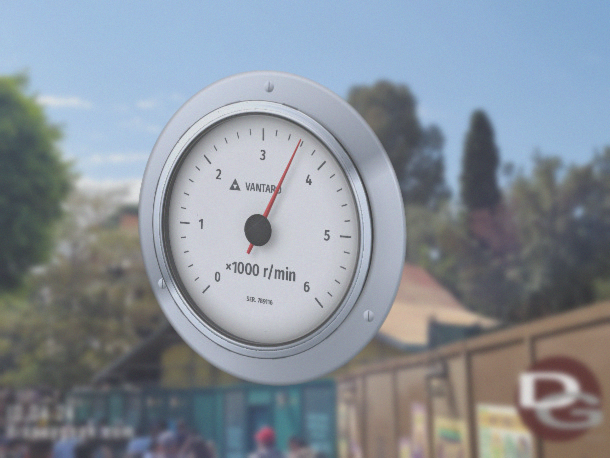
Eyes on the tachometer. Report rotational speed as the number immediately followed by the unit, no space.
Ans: 3600rpm
